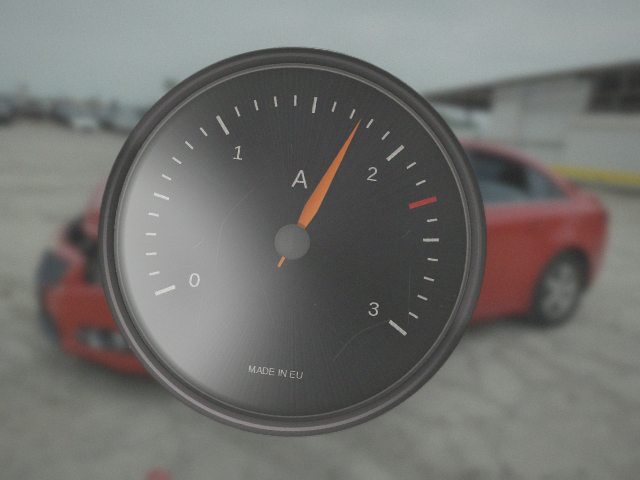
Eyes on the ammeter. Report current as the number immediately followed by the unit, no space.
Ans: 1.75A
